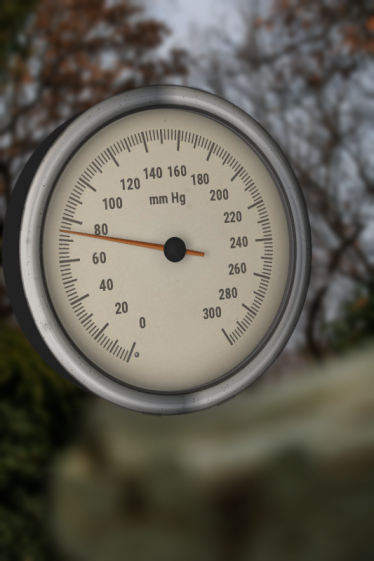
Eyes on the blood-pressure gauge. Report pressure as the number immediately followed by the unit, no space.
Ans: 74mmHg
